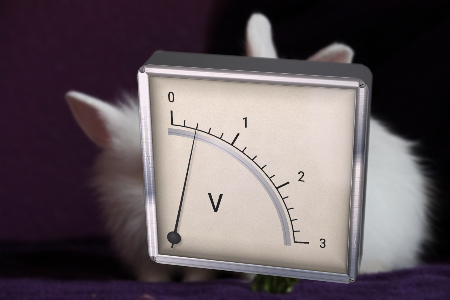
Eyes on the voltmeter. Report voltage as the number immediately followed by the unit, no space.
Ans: 0.4V
